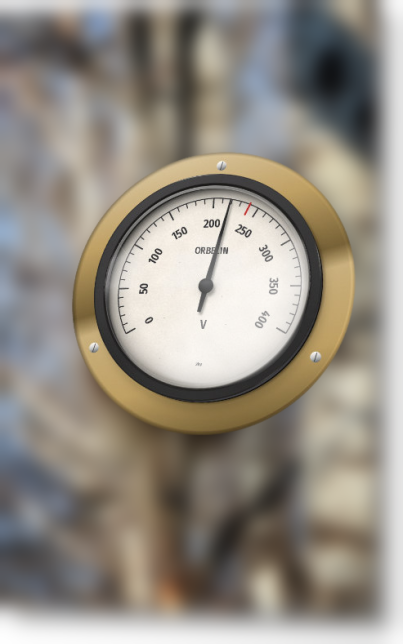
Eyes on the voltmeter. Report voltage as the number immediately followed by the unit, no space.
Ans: 220V
